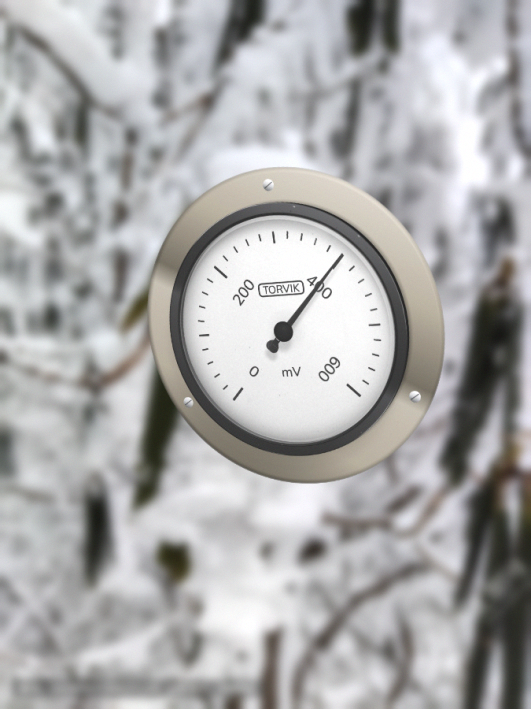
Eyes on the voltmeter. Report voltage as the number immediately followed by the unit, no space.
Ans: 400mV
